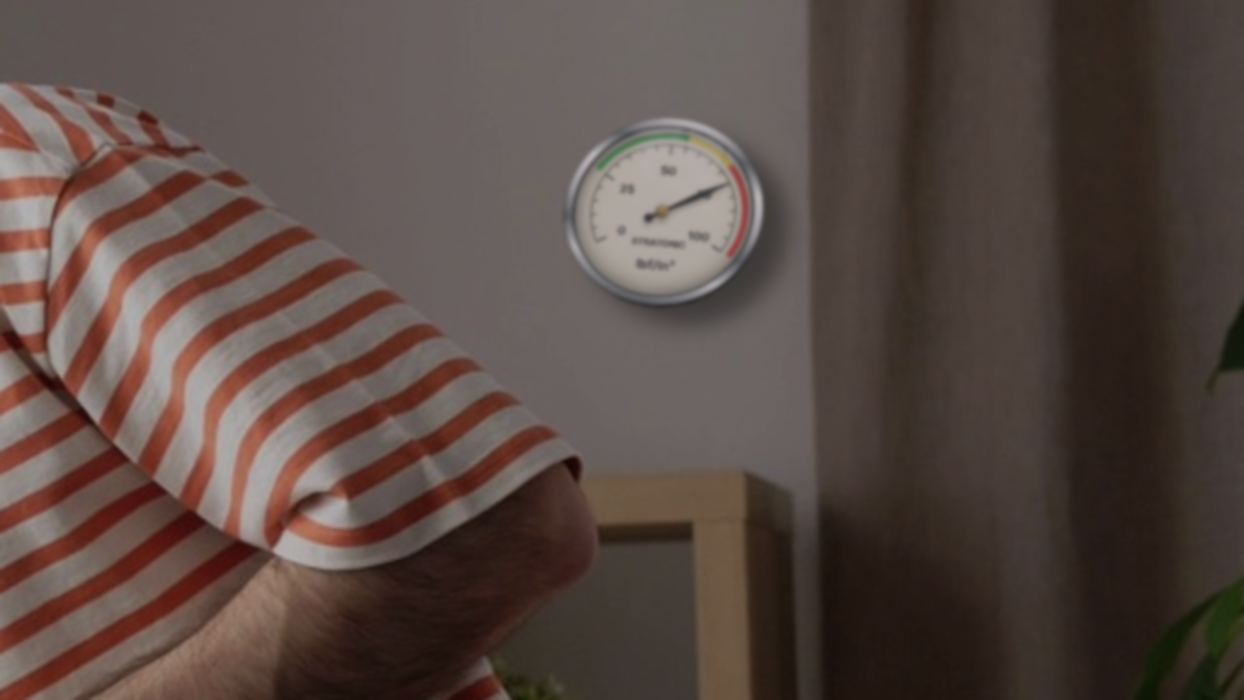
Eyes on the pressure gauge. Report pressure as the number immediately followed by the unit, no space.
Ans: 75psi
